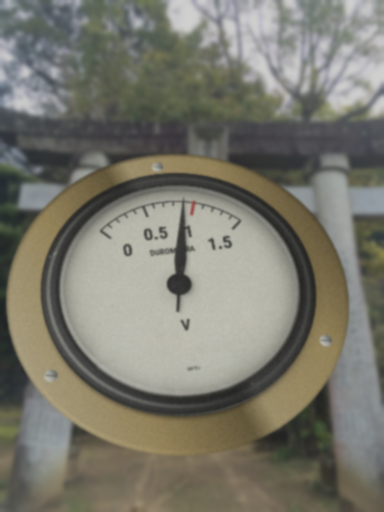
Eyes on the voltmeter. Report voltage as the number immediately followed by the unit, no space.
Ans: 0.9V
